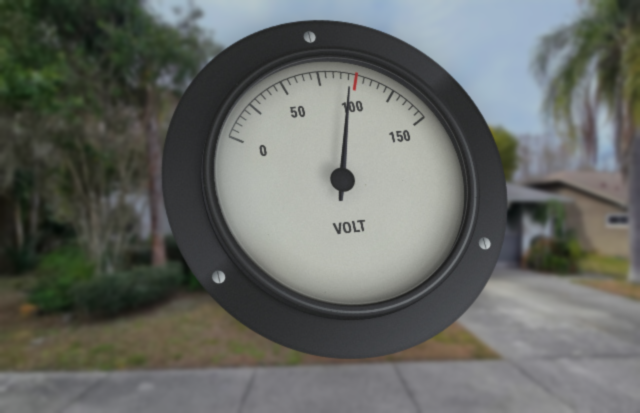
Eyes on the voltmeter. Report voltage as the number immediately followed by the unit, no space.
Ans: 95V
